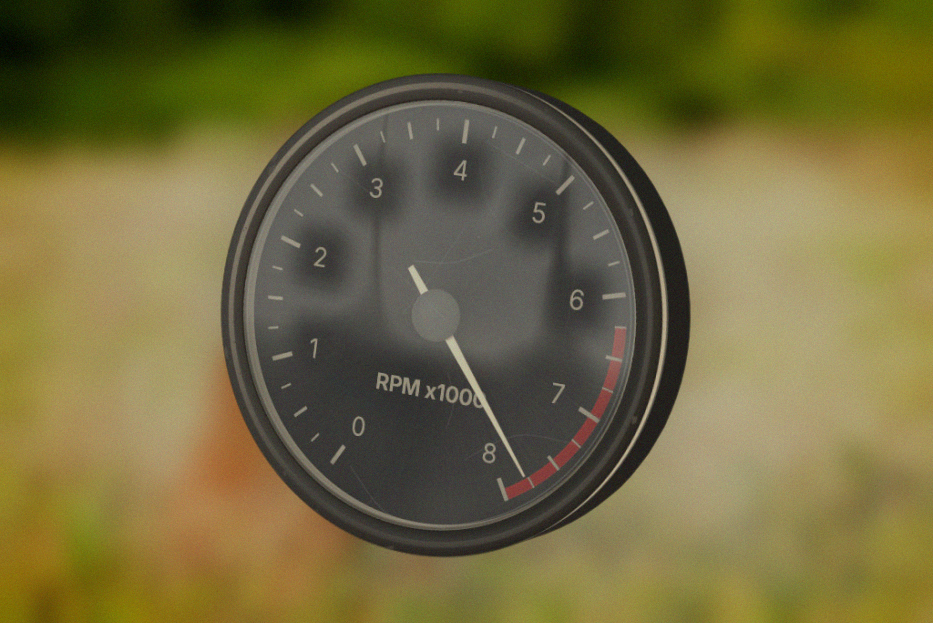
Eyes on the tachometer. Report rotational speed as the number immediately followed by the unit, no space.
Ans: 7750rpm
